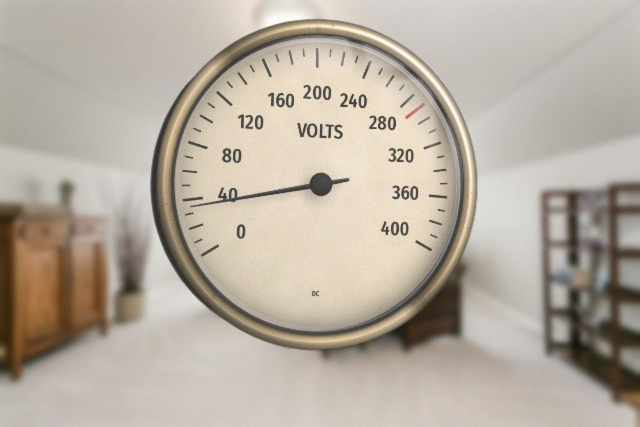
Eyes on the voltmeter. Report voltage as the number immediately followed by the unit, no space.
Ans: 35V
